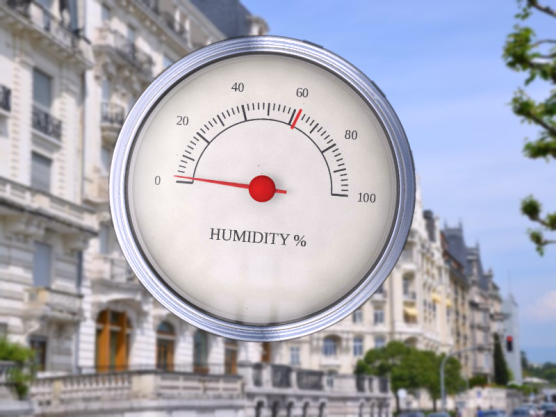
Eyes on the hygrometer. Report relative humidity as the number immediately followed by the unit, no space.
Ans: 2%
